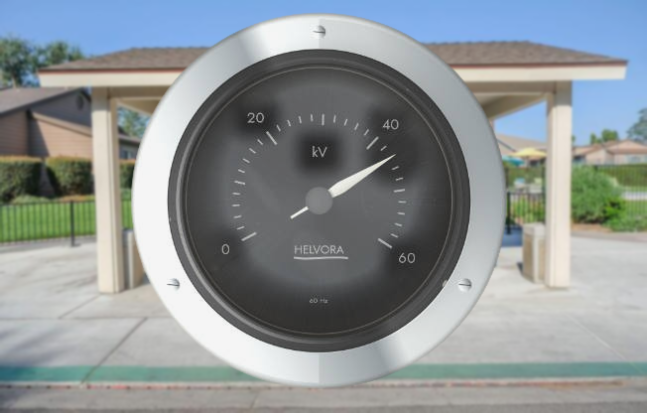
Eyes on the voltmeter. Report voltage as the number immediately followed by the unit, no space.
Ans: 44kV
